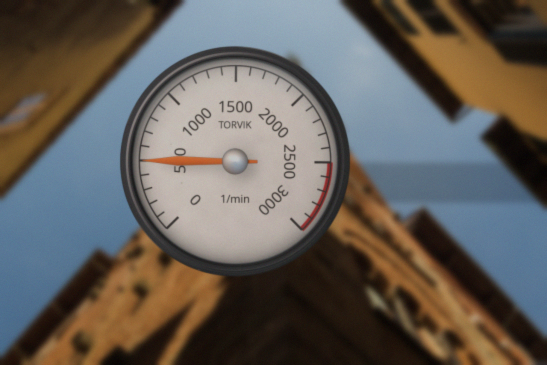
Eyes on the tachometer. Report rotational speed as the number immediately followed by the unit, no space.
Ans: 500rpm
